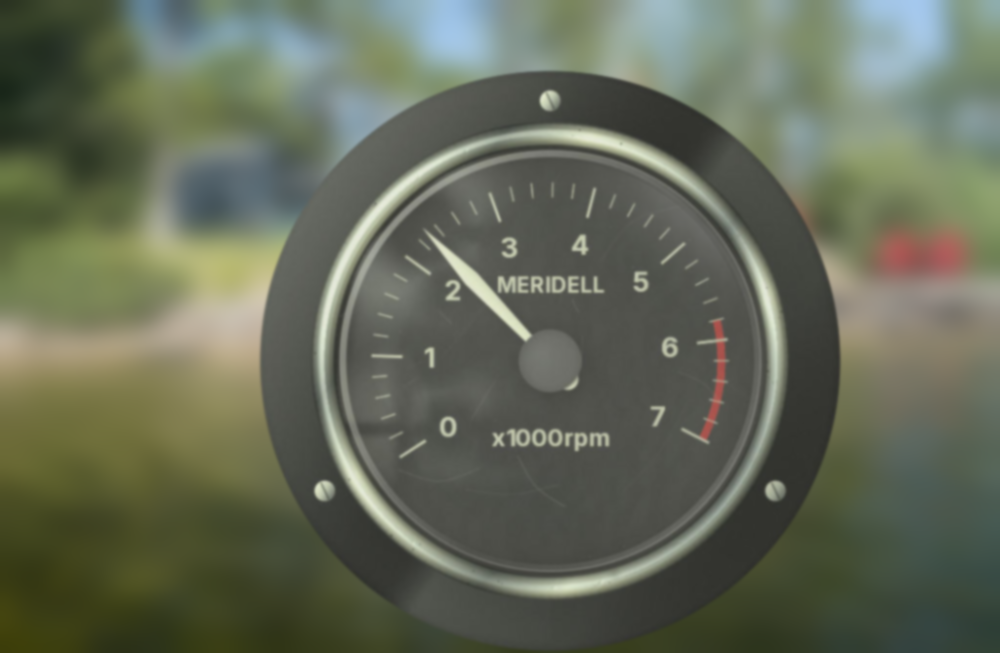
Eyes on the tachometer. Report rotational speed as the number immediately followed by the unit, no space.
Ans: 2300rpm
